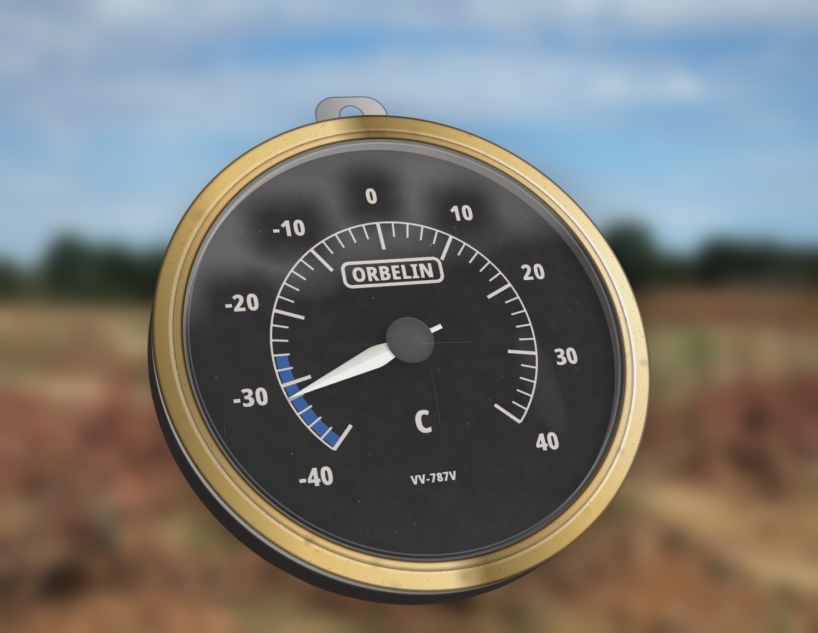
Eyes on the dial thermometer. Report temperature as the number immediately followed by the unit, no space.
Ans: -32°C
